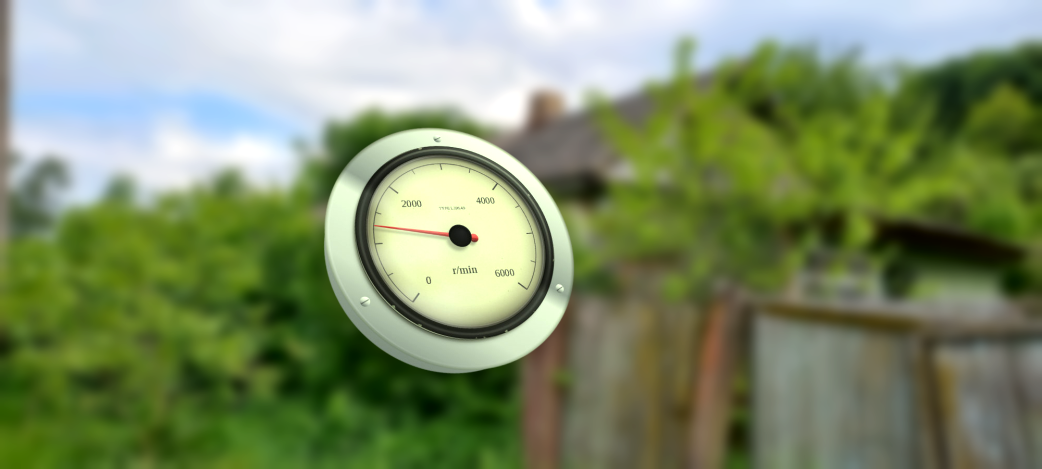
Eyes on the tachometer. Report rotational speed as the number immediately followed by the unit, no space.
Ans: 1250rpm
